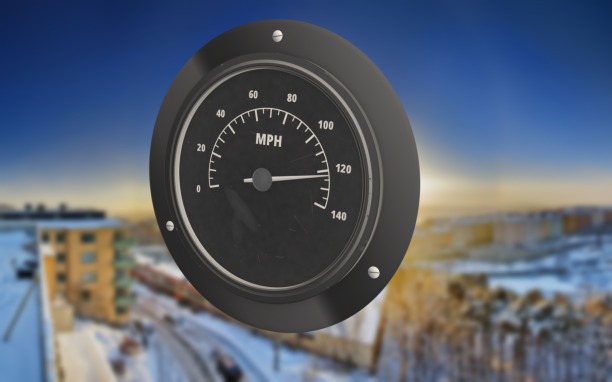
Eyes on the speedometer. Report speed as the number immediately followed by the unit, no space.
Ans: 122.5mph
